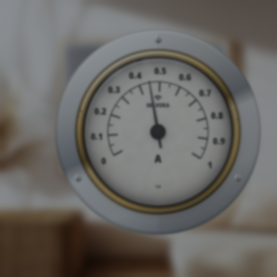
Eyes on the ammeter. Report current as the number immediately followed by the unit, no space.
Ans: 0.45A
